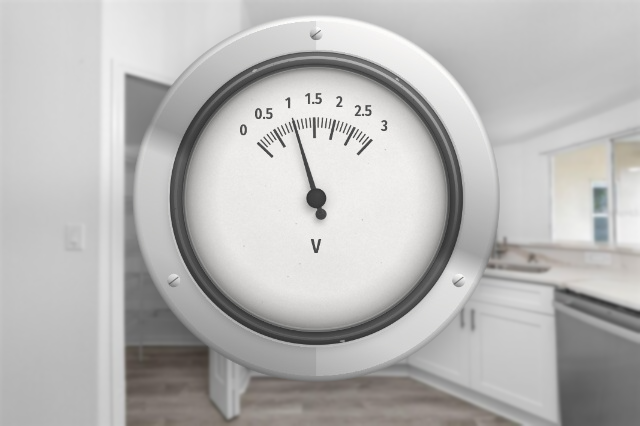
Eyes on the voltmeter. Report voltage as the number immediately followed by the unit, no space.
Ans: 1V
